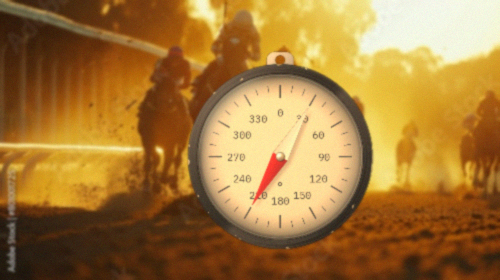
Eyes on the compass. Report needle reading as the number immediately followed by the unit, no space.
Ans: 210°
